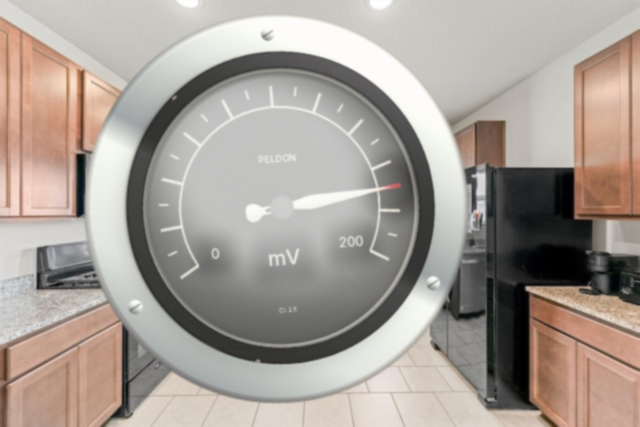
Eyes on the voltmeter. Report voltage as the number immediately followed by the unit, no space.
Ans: 170mV
